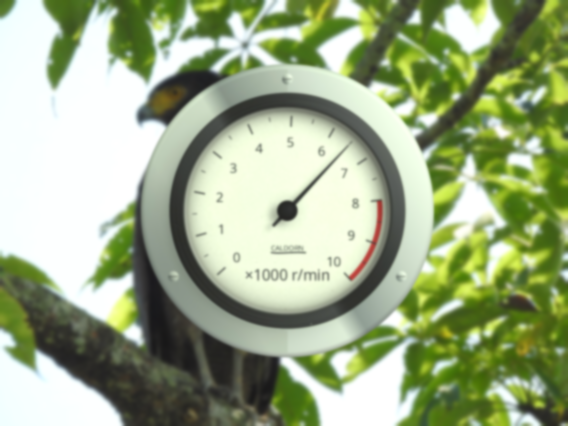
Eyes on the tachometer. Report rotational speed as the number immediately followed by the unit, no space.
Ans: 6500rpm
